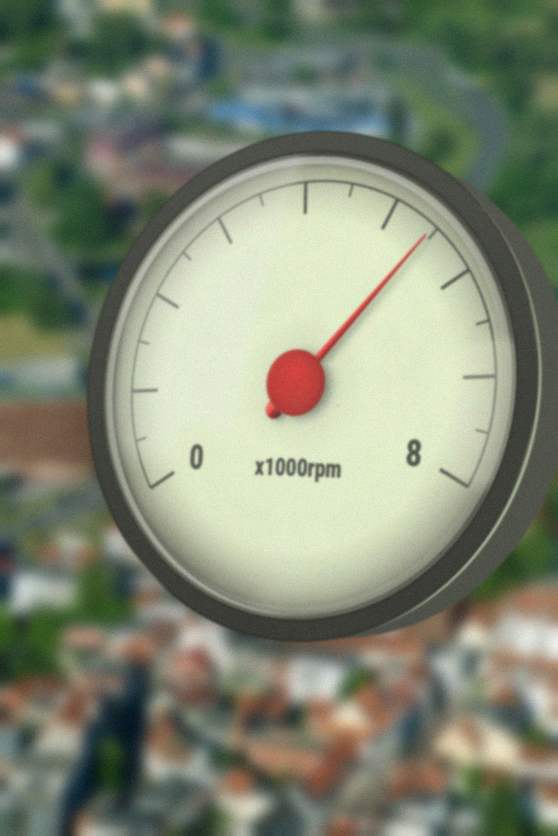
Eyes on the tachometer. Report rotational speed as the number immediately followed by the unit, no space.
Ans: 5500rpm
